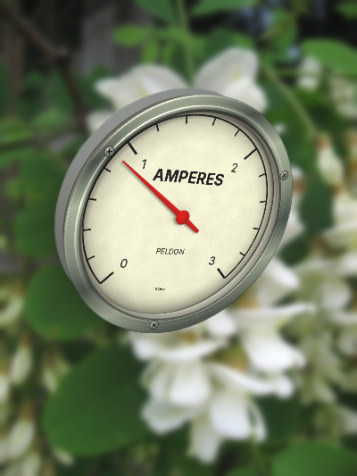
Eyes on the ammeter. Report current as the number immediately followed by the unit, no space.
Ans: 0.9A
